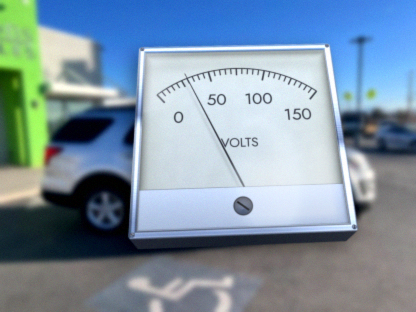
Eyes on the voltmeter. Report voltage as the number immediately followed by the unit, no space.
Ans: 30V
